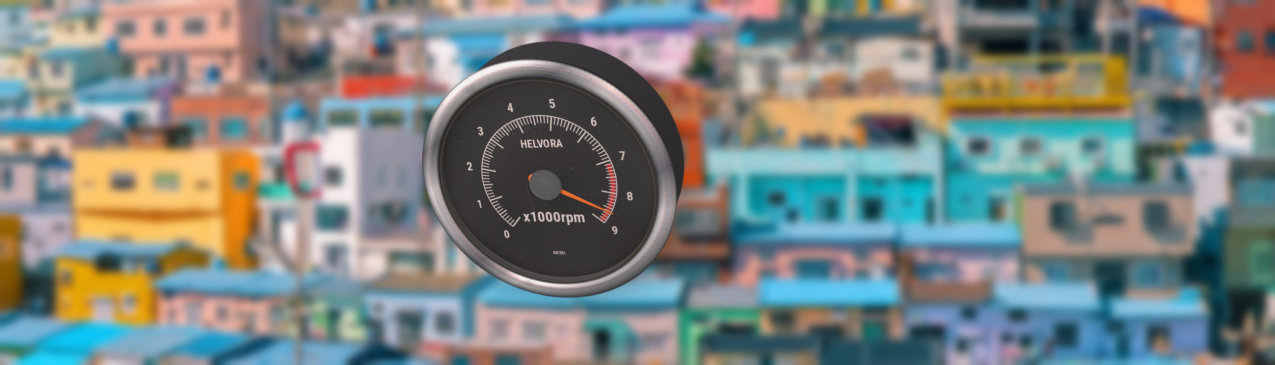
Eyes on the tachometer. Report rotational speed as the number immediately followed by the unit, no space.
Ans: 8500rpm
